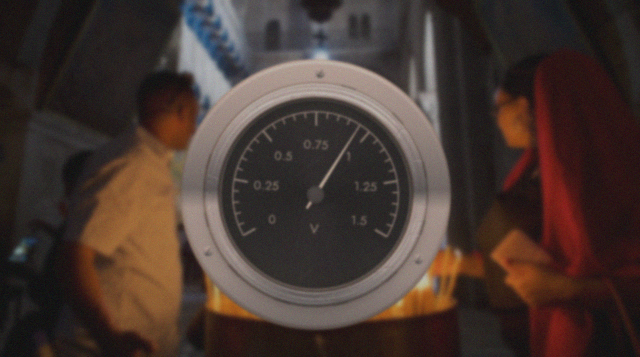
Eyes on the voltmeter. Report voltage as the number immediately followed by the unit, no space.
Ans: 0.95V
